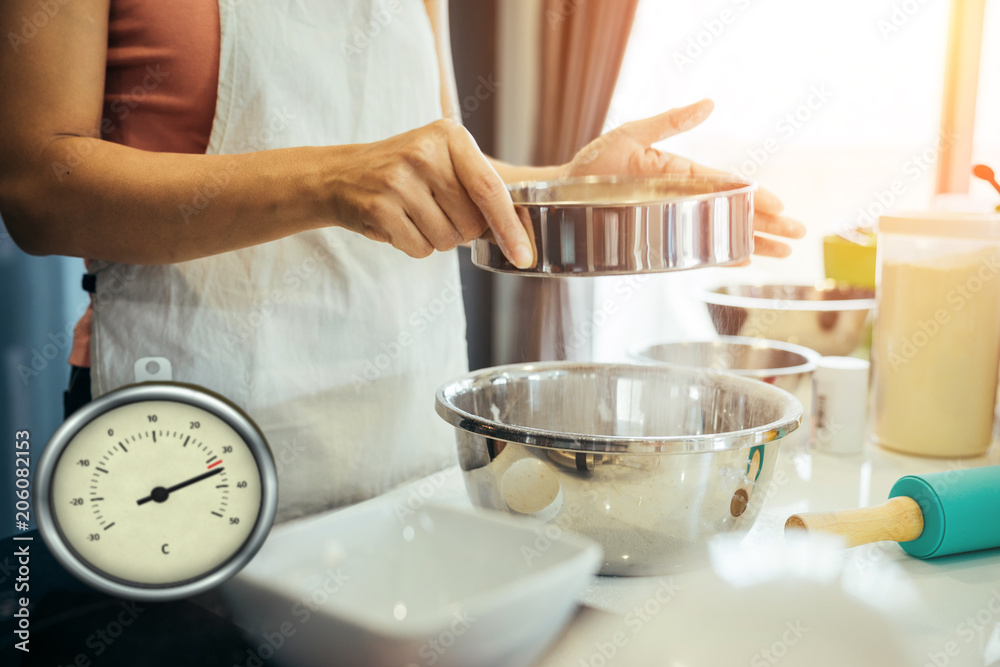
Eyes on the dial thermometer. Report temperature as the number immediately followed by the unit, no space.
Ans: 34°C
